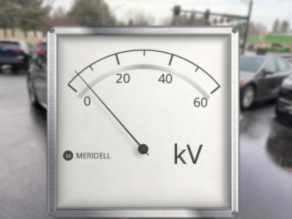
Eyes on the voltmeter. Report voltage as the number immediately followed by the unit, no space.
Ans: 5kV
